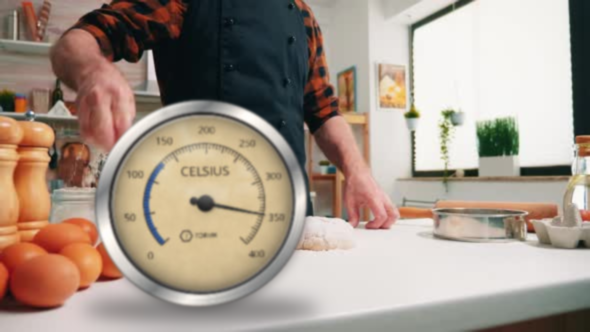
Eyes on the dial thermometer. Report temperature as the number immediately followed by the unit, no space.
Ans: 350°C
